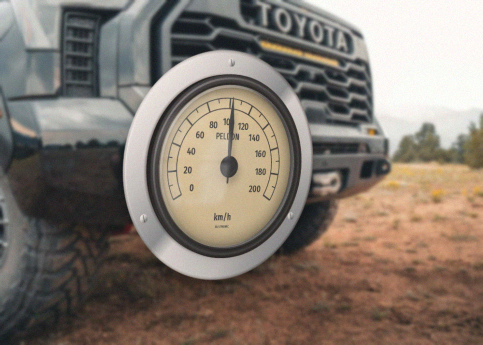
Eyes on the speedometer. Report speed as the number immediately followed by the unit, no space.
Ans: 100km/h
